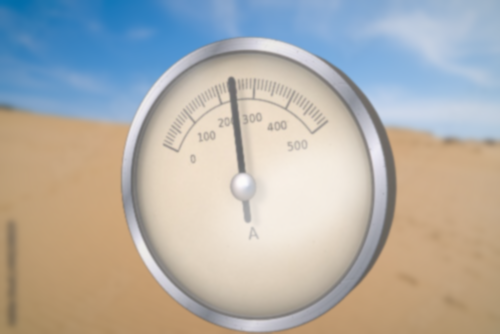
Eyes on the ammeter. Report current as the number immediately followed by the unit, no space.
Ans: 250A
